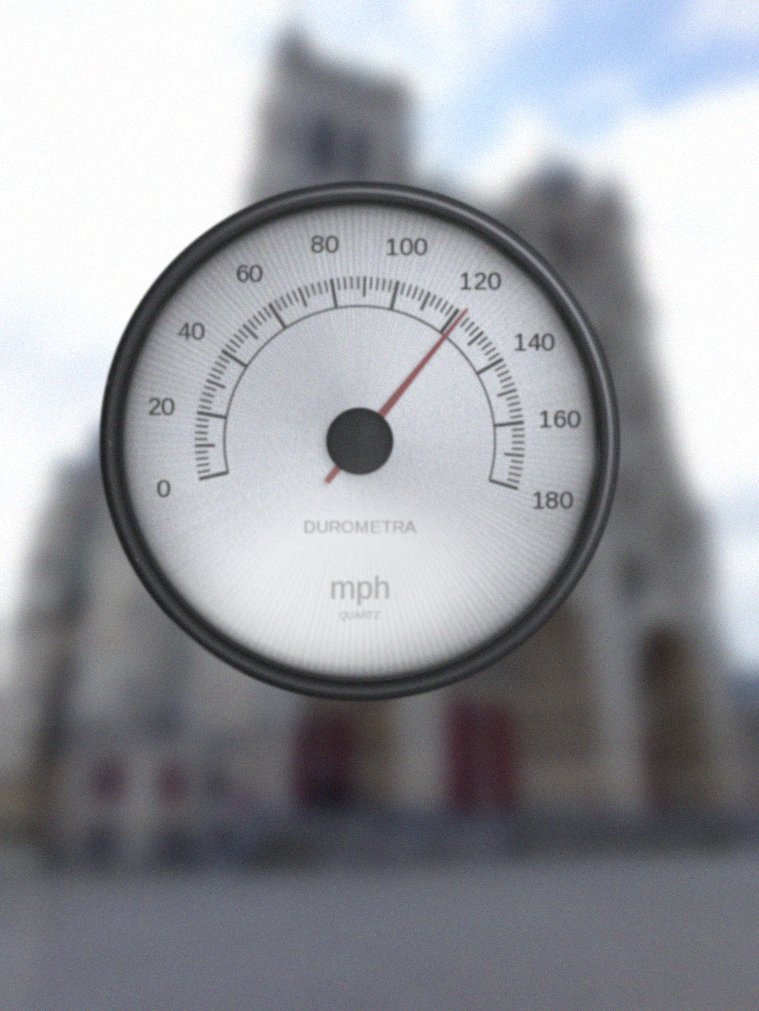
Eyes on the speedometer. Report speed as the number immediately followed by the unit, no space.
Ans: 122mph
